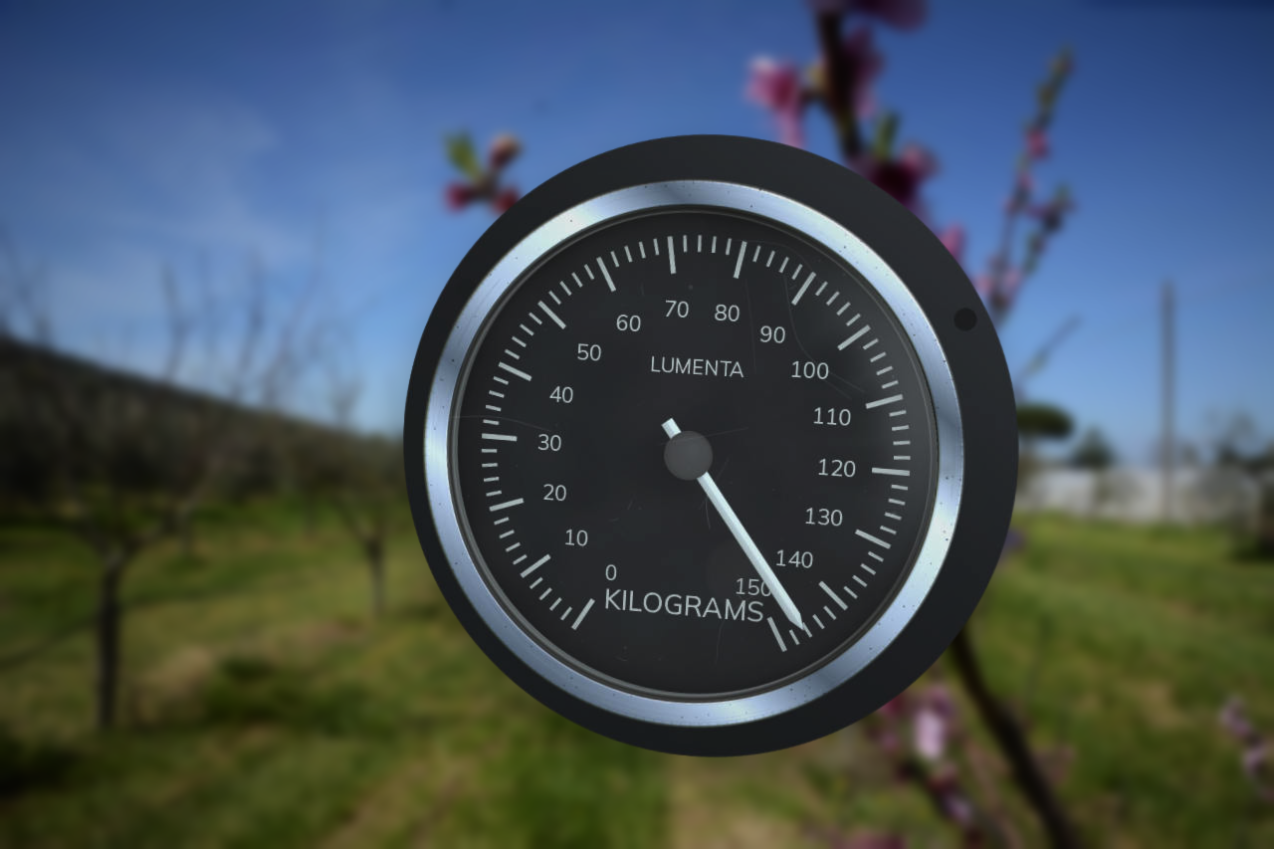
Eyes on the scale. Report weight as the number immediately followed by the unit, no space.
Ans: 146kg
